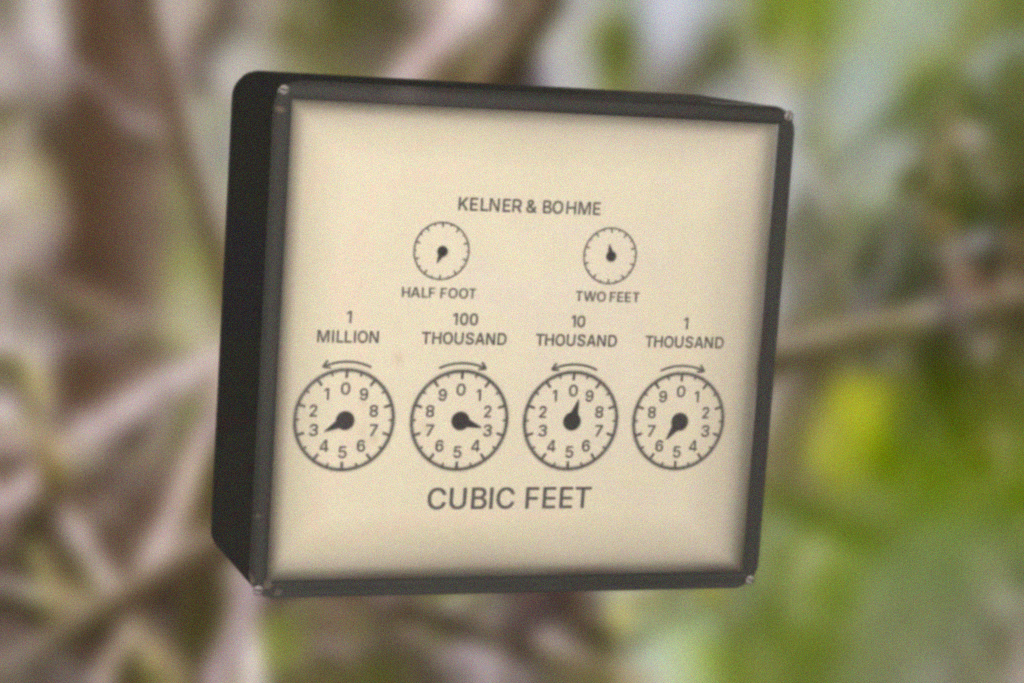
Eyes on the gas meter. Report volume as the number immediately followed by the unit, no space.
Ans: 329600ft³
